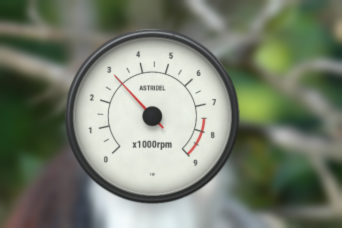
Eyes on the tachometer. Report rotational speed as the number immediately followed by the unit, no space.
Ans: 3000rpm
